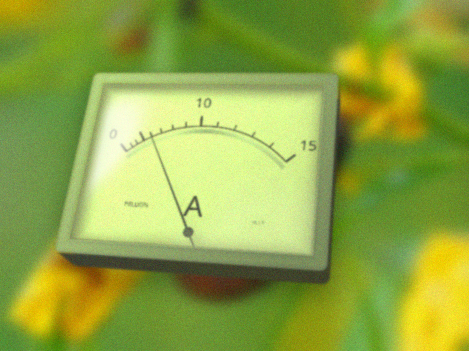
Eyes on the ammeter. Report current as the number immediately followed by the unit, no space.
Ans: 6A
